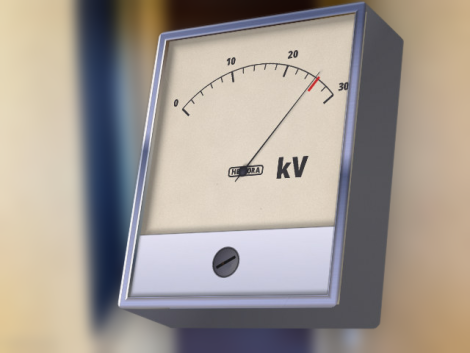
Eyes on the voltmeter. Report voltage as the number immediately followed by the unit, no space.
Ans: 26kV
